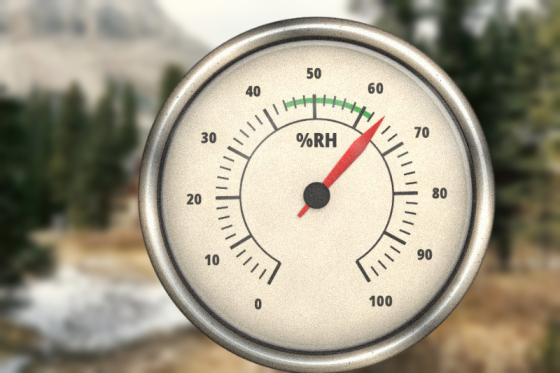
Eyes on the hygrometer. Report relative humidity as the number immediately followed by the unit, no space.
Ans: 64%
